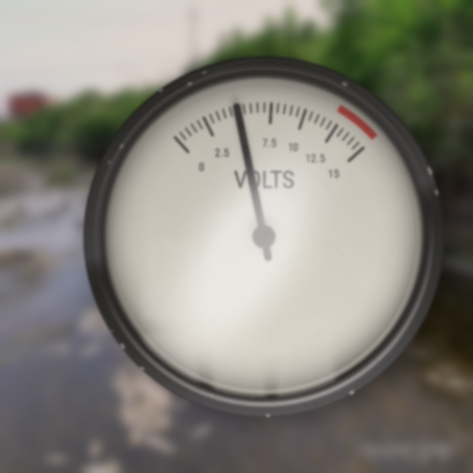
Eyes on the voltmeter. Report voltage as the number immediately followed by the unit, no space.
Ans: 5V
